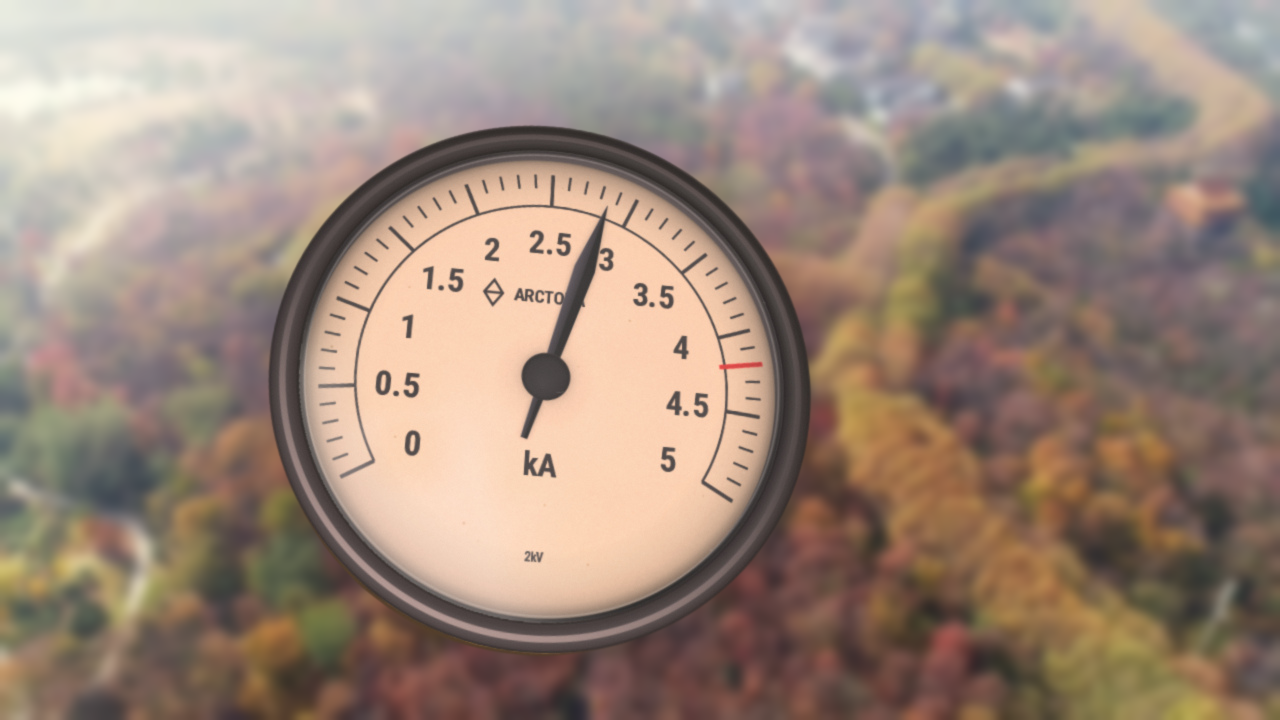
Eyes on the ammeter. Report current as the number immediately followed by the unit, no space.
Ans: 2.85kA
